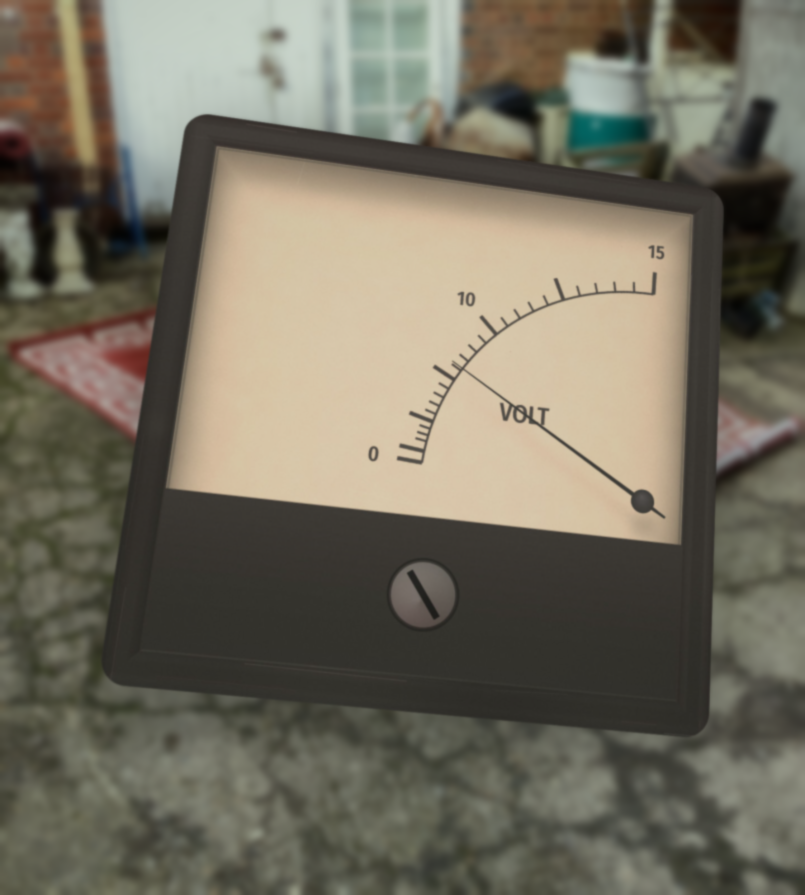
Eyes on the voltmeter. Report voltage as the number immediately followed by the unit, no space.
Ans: 8V
